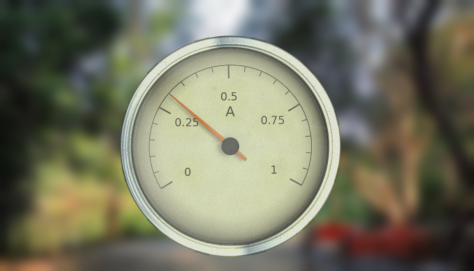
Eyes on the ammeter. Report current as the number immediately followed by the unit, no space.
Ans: 0.3A
